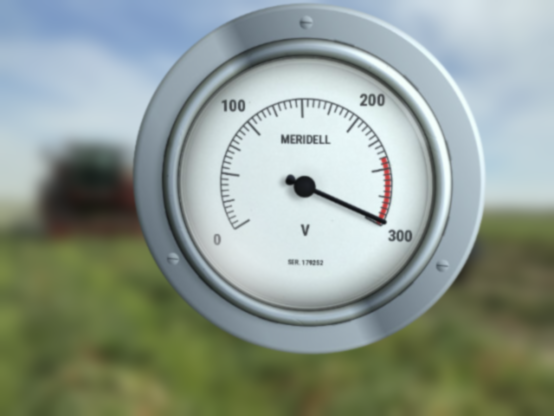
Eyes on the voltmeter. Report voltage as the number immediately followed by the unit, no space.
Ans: 295V
